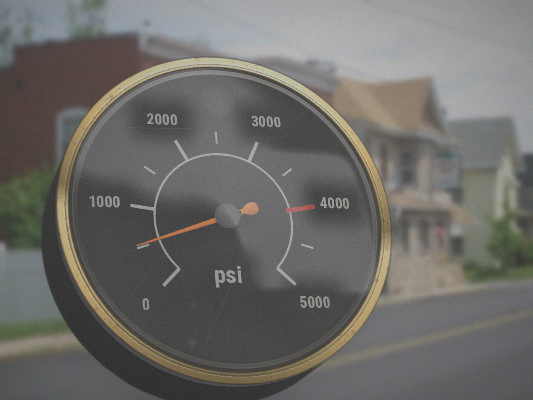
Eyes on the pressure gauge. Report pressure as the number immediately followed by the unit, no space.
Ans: 500psi
